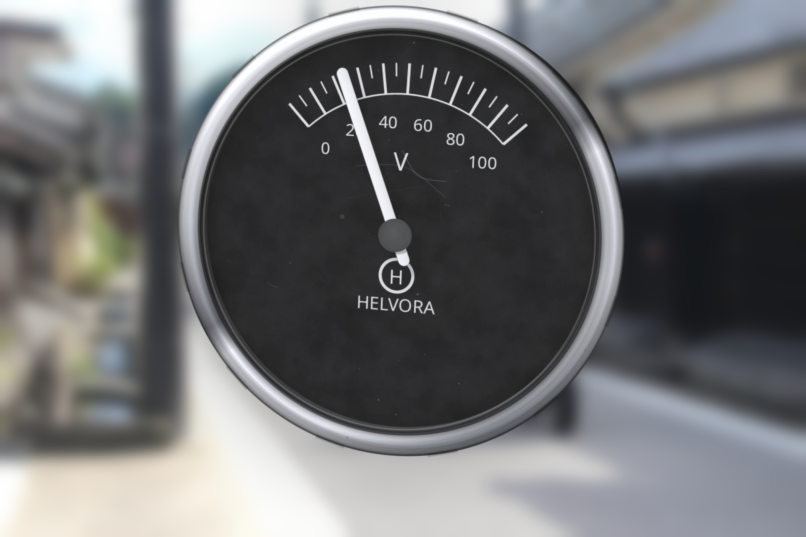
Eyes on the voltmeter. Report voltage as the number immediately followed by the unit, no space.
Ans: 25V
